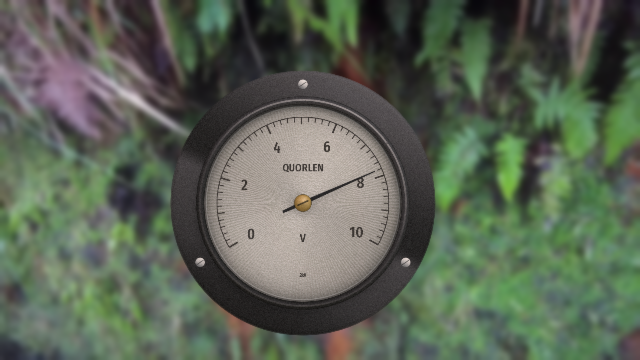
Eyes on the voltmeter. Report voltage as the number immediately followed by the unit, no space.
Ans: 7.8V
